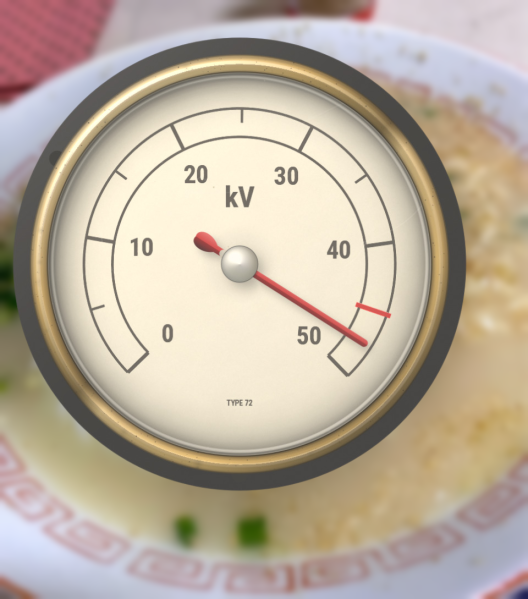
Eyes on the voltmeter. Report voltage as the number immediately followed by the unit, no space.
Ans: 47.5kV
